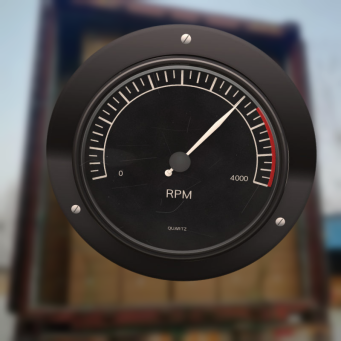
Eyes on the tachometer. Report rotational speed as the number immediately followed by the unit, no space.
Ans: 2800rpm
